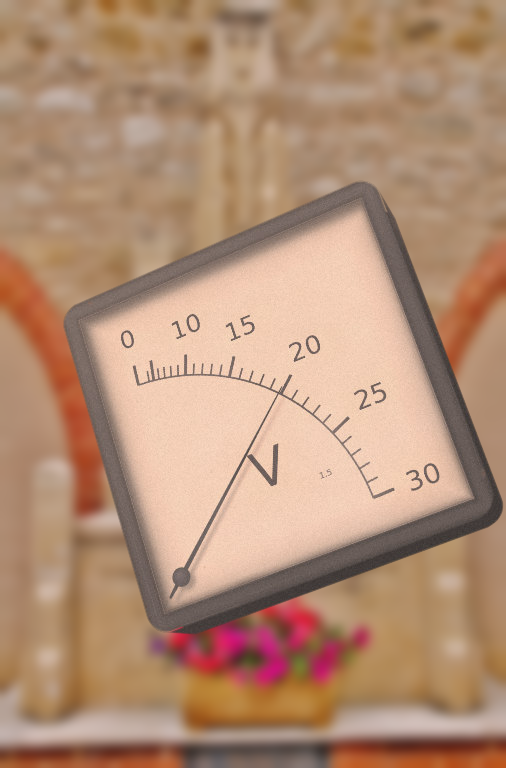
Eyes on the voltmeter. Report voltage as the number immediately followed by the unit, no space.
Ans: 20V
